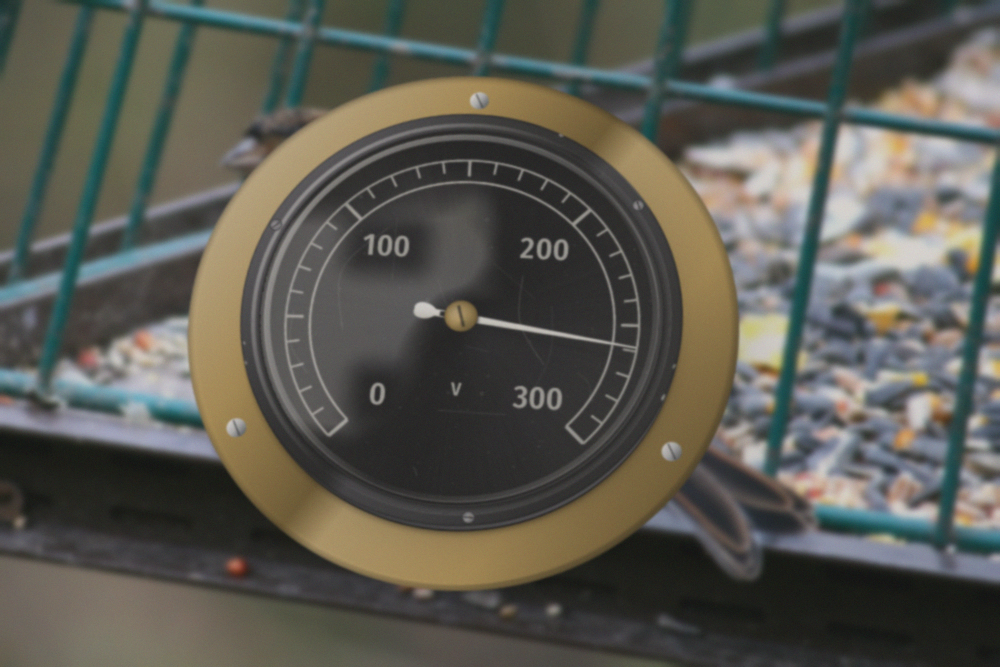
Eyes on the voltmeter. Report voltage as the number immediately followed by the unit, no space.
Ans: 260V
